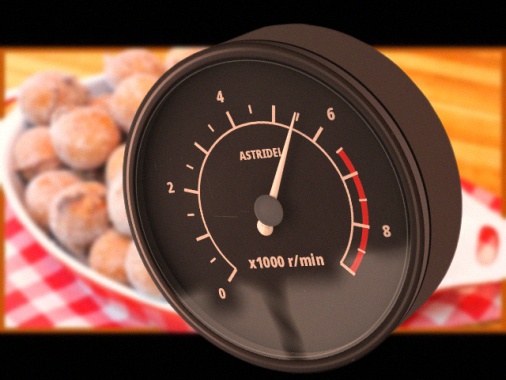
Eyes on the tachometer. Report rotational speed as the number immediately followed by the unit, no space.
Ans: 5500rpm
